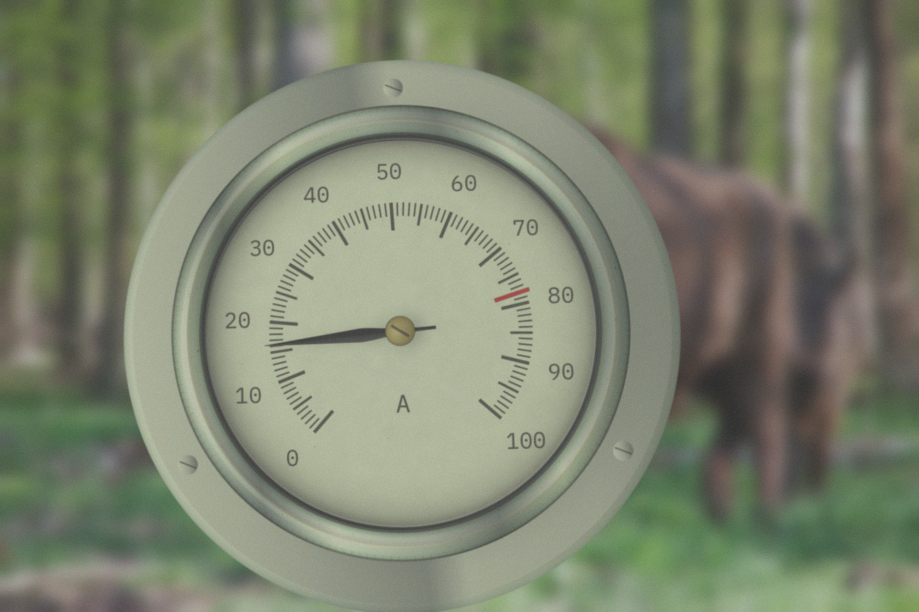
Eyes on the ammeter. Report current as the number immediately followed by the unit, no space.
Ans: 16A
